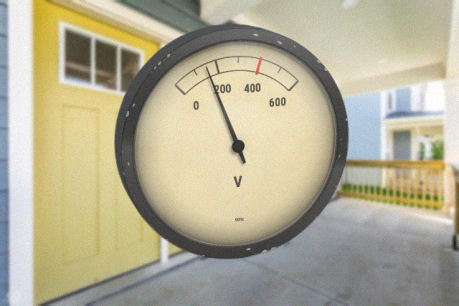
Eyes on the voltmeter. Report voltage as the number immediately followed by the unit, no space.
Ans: 150V
